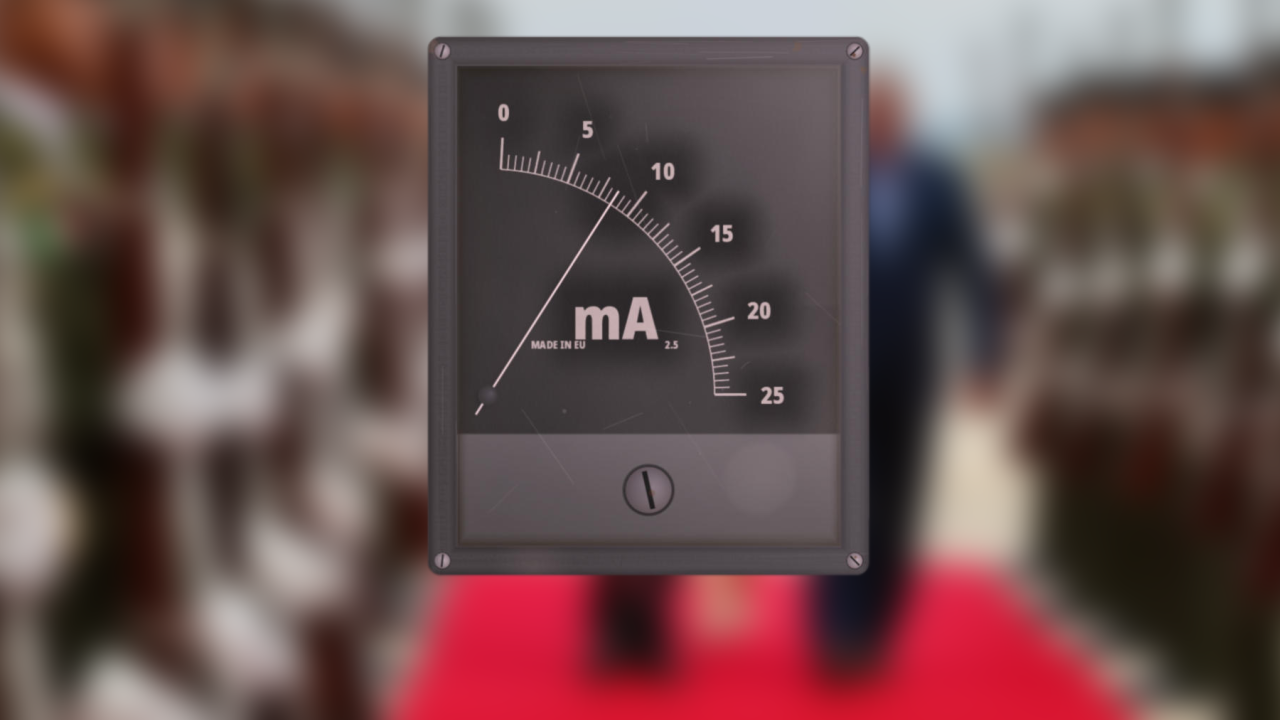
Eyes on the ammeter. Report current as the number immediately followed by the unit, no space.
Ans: 8.5mA
